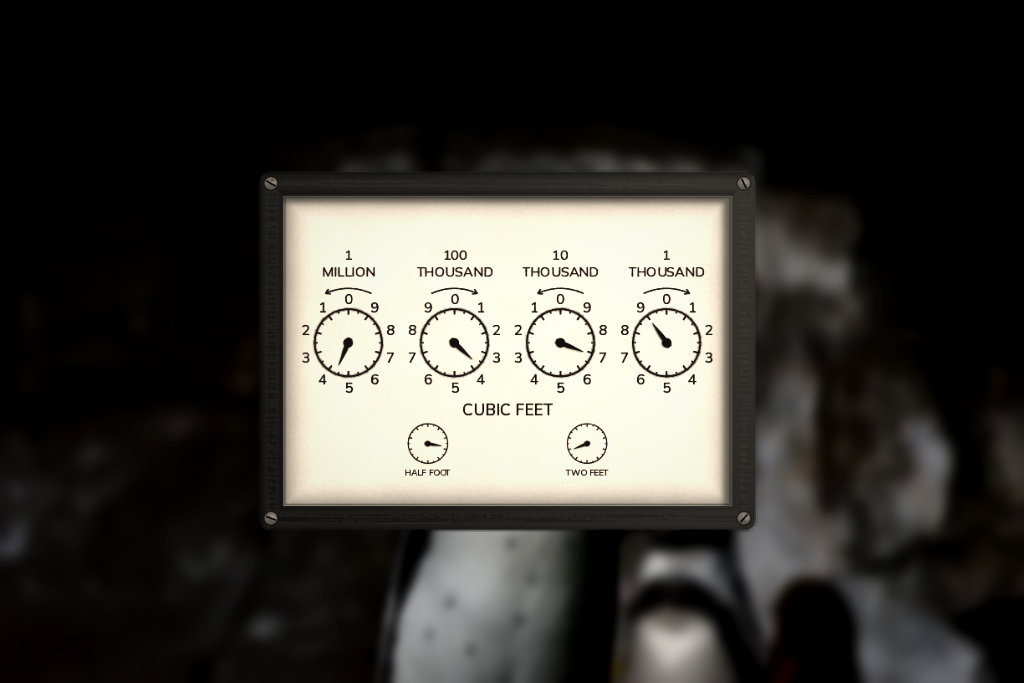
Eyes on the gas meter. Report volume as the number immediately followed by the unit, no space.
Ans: 436900ft³
